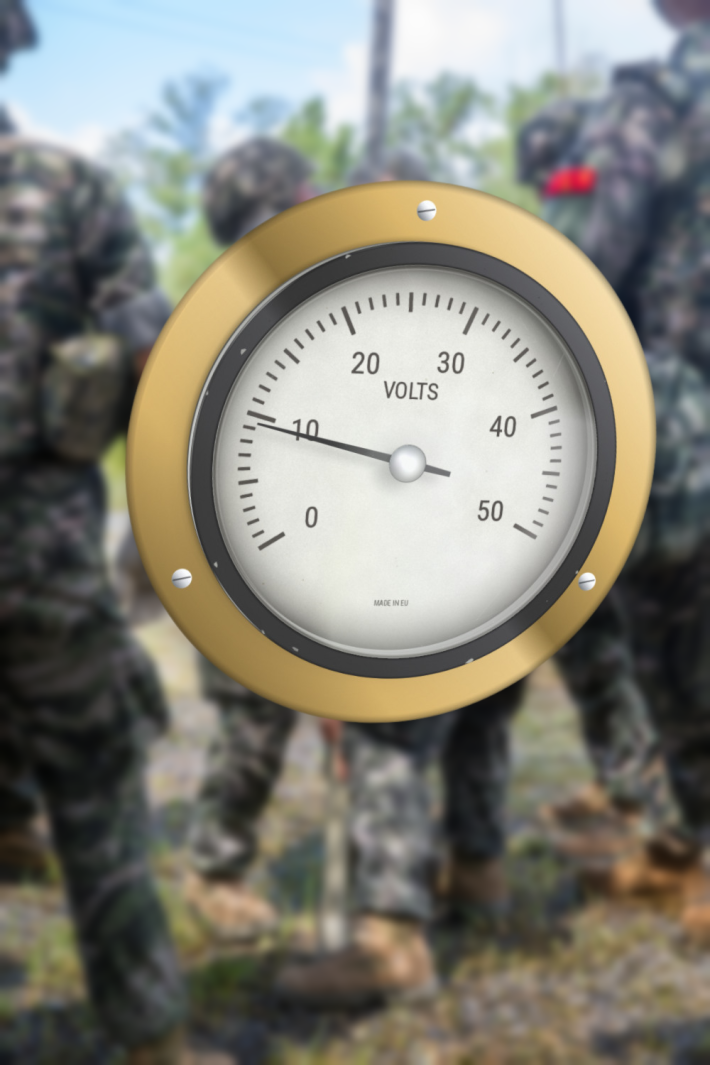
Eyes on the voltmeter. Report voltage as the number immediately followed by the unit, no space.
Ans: 9.5V
